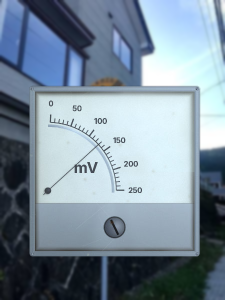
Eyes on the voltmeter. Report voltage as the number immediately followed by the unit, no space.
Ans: 130mV
